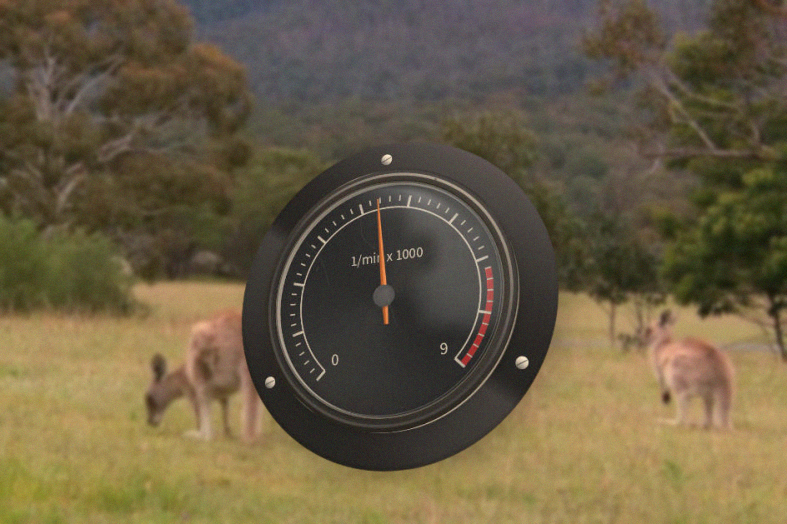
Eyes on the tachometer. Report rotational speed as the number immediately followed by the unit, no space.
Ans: 4400rpm
